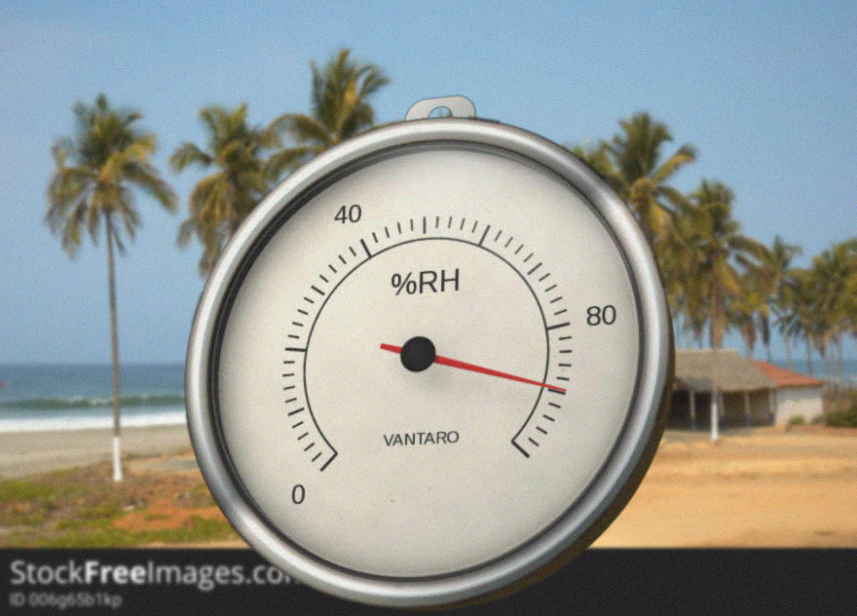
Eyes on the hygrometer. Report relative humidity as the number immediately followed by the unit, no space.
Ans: 90%
